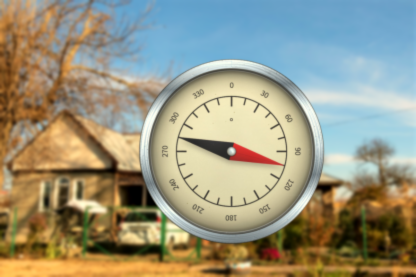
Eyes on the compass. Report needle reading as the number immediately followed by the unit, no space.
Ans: 105°
